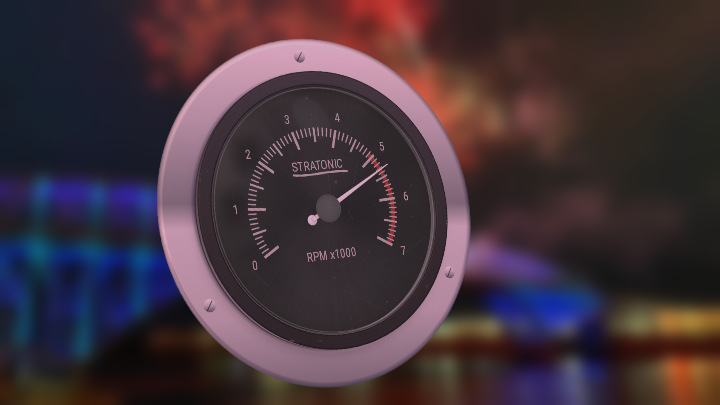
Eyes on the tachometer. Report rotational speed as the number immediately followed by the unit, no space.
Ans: 5300rpm
